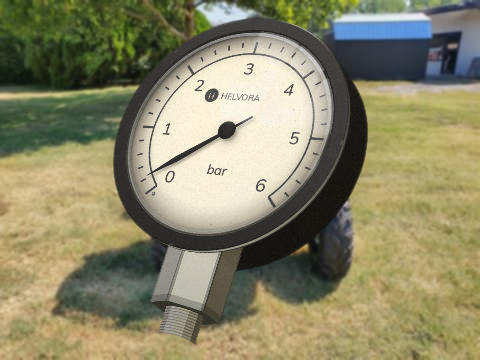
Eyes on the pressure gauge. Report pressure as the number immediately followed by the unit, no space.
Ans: 0.2bar
